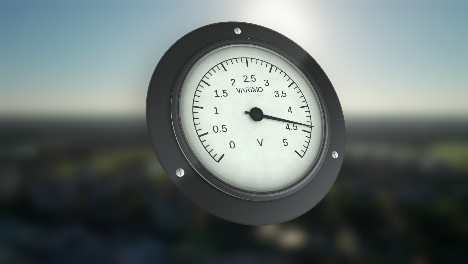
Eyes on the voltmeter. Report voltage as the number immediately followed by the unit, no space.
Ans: 4.4V
